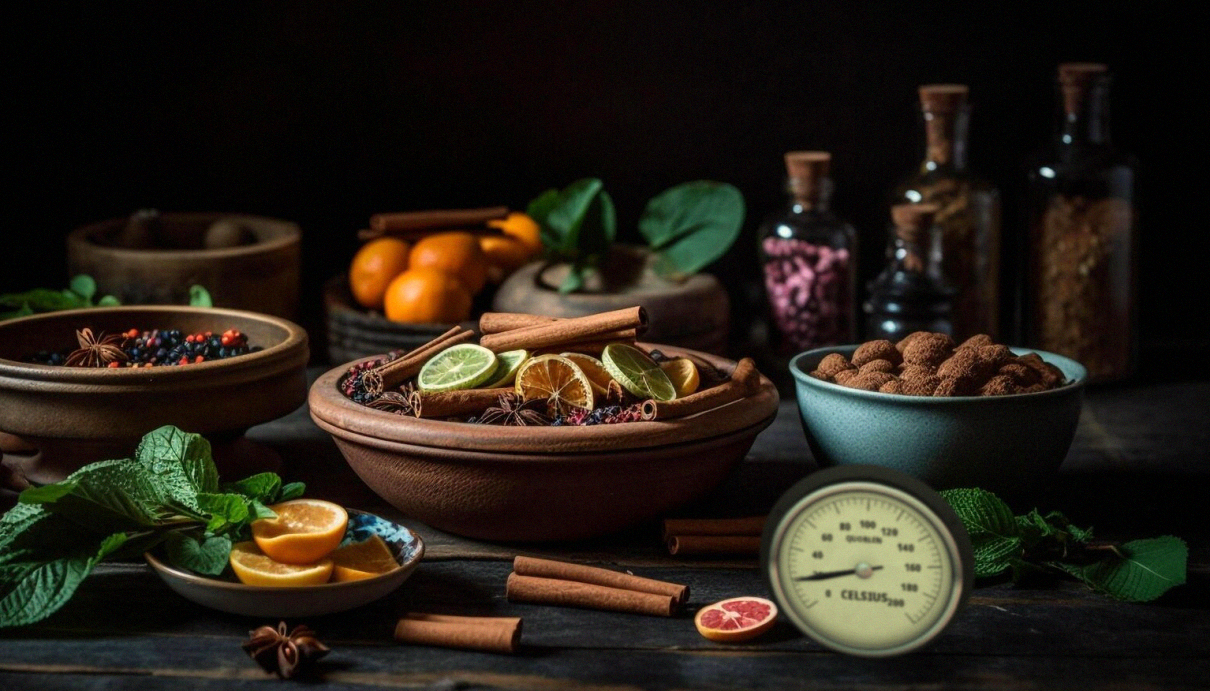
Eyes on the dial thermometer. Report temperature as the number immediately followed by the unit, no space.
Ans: 20°C
